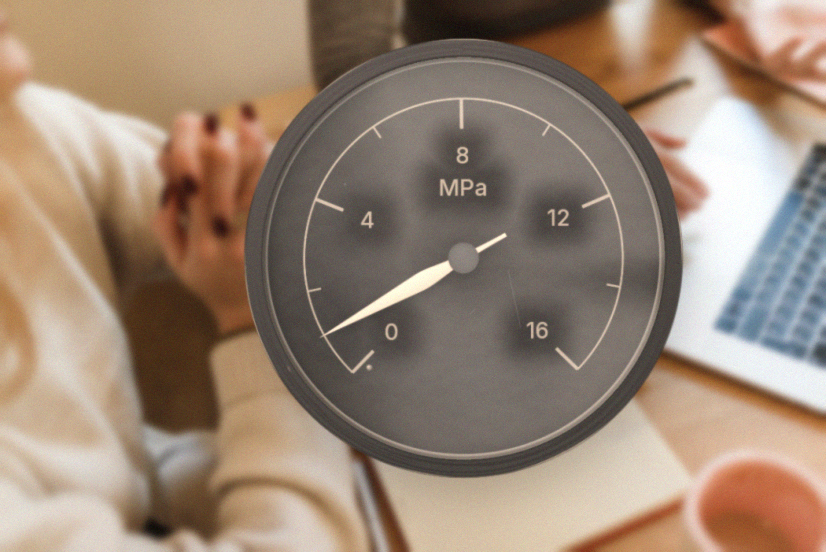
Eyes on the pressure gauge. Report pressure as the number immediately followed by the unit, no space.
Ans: 1MPa
